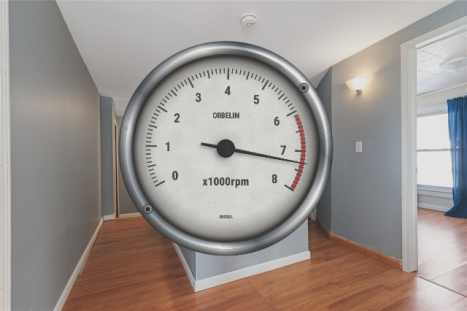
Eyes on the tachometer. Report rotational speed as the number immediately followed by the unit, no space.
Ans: 7300rpm
